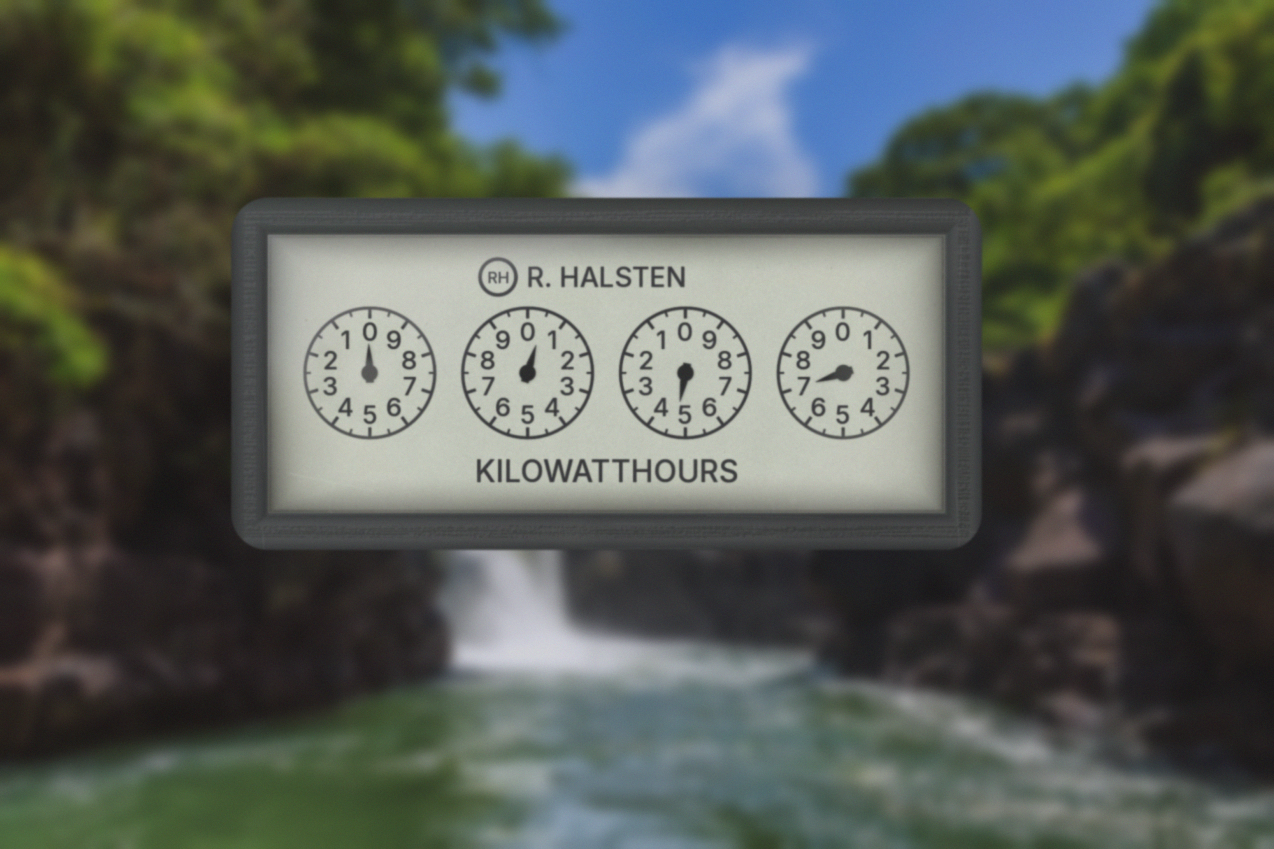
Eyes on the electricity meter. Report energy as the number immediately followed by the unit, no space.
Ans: 47kWh
